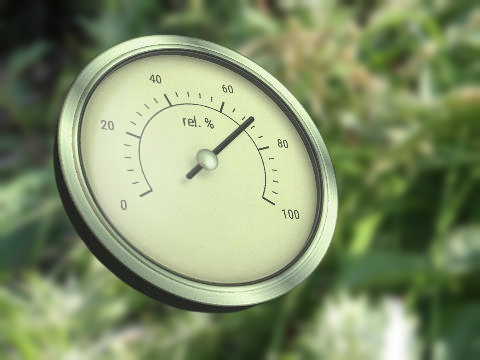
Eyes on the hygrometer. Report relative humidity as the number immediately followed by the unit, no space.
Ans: 70%
